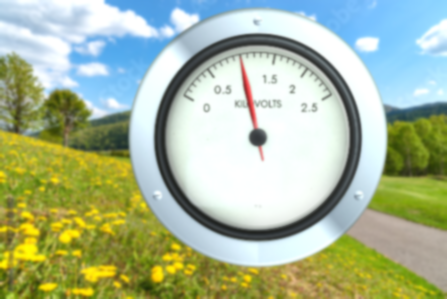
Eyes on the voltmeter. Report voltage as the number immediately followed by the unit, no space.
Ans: 1kV
